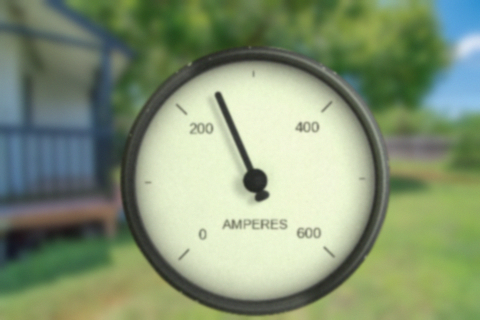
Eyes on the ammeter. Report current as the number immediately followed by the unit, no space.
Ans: 250A
